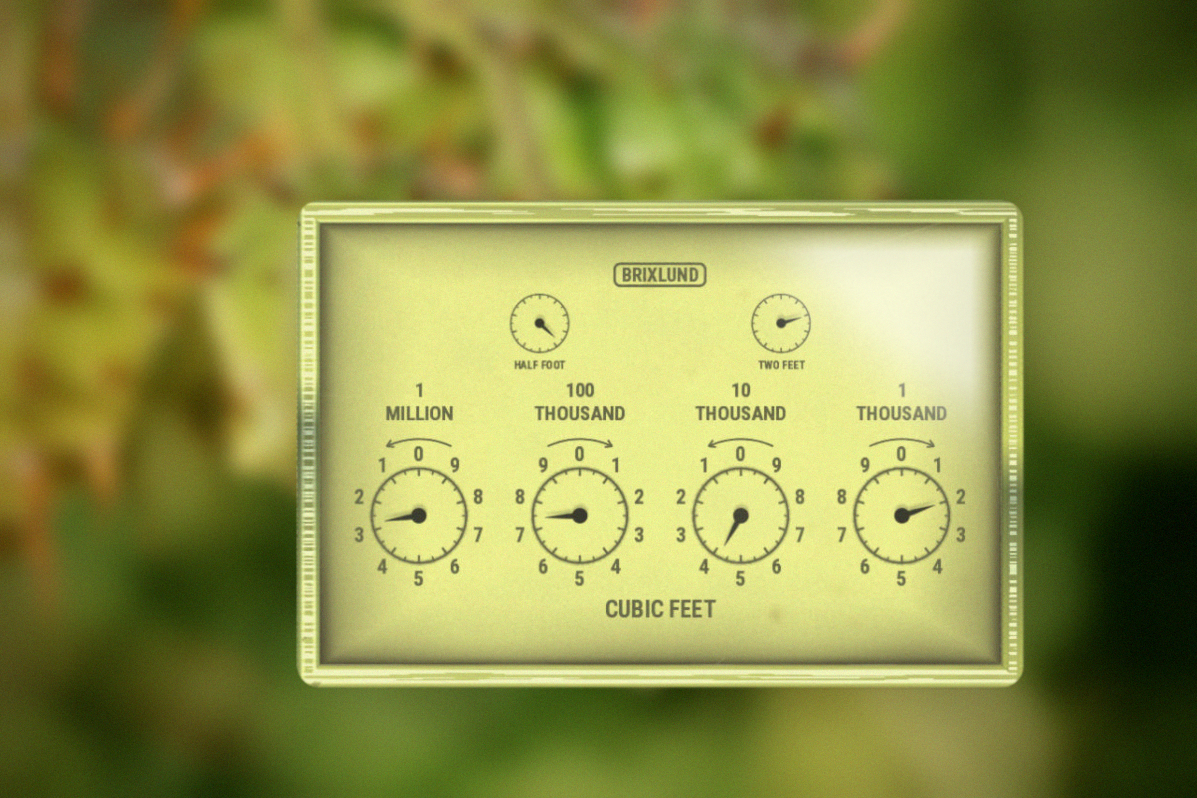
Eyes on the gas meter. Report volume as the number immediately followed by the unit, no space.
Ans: 274200ft³
